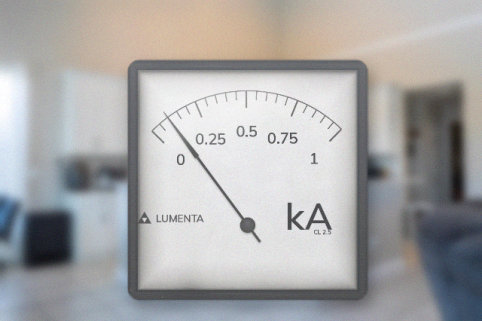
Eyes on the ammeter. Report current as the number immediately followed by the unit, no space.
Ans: 0.1kA
